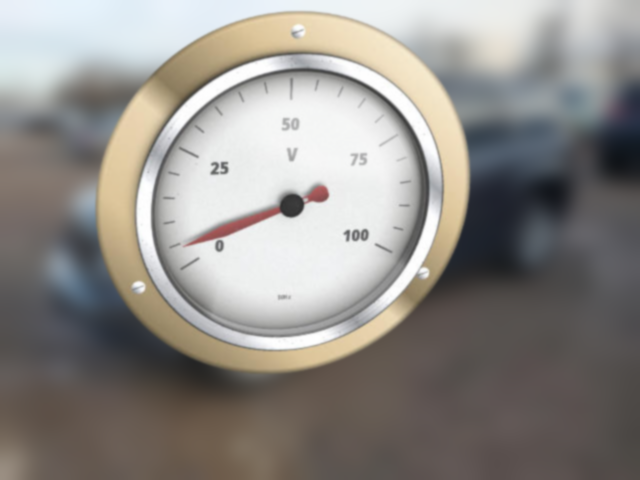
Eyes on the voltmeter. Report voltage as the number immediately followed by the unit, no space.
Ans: 5V
